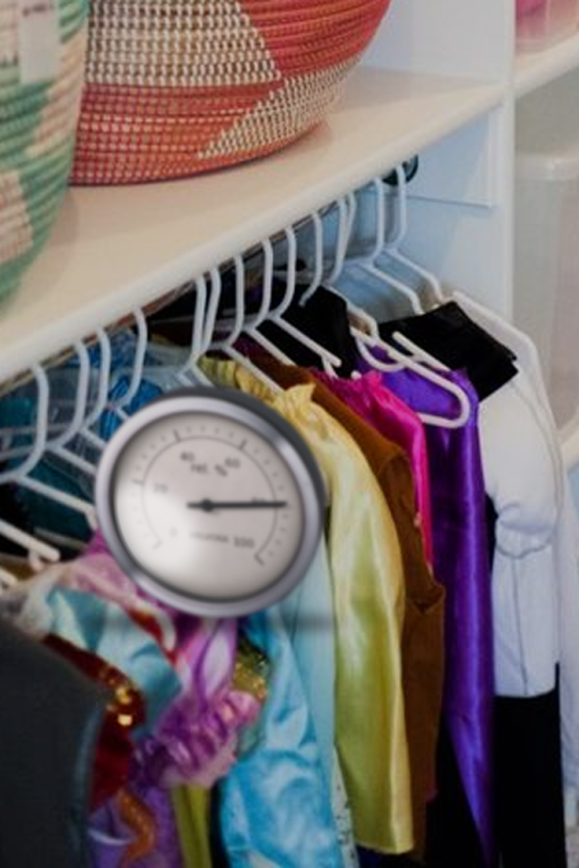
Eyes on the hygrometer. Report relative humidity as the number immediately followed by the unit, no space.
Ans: 80%
